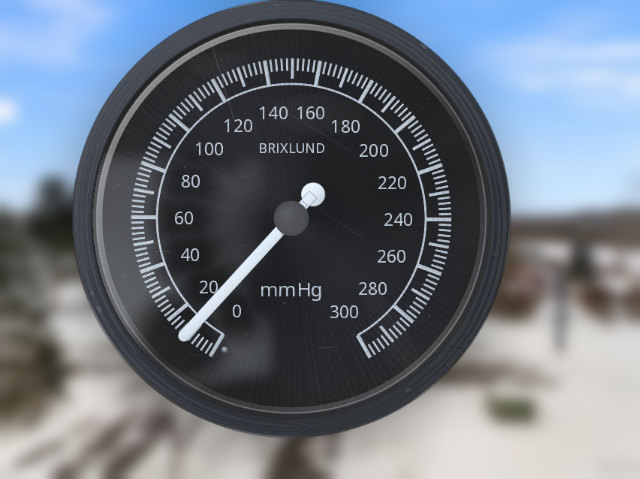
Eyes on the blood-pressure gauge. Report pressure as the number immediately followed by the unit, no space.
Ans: 12mmHg
